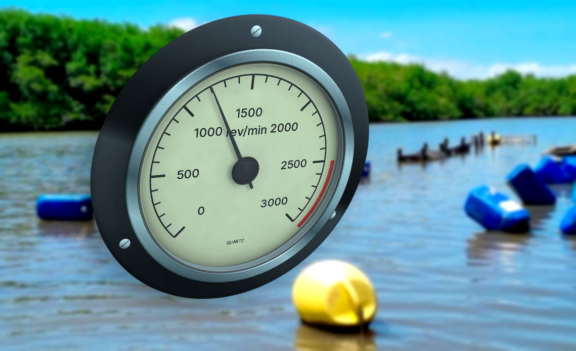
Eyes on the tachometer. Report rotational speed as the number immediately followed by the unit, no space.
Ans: 1200rpm
